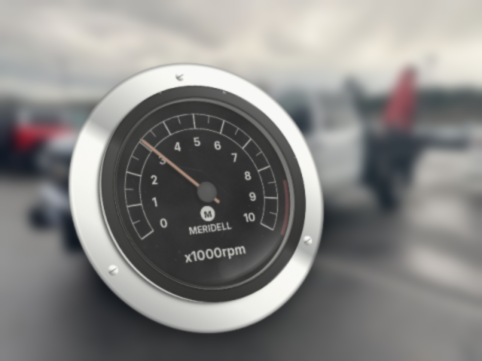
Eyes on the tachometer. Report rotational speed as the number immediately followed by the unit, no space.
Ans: 3000rpm
